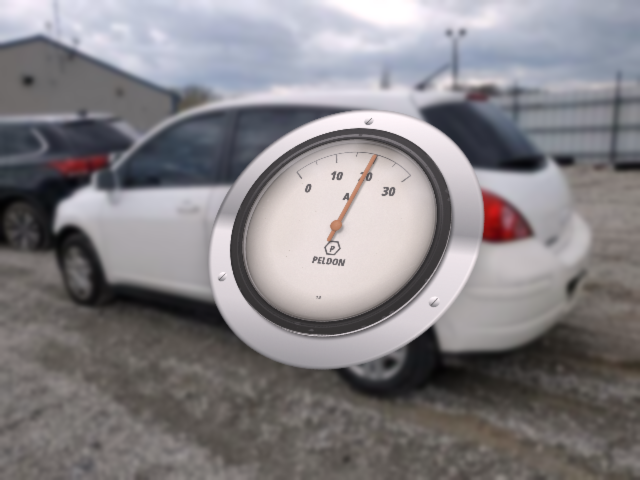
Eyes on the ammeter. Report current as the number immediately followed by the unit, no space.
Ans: 20A
